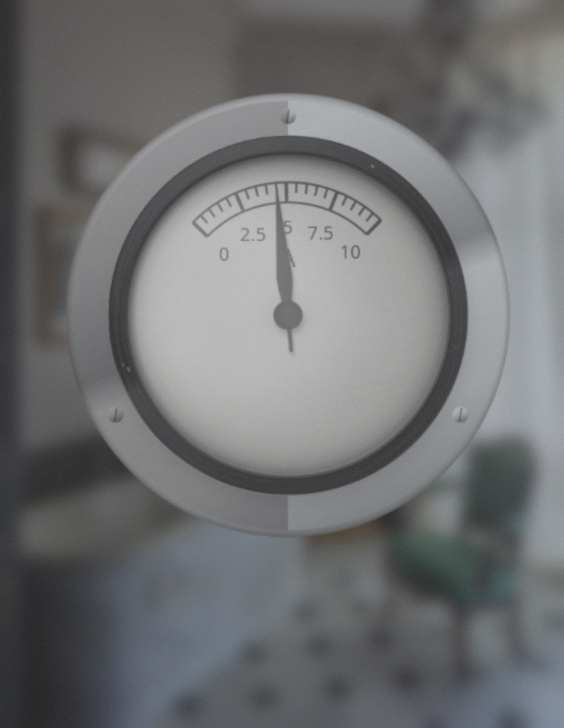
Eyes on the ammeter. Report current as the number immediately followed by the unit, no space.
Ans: 4.5A
